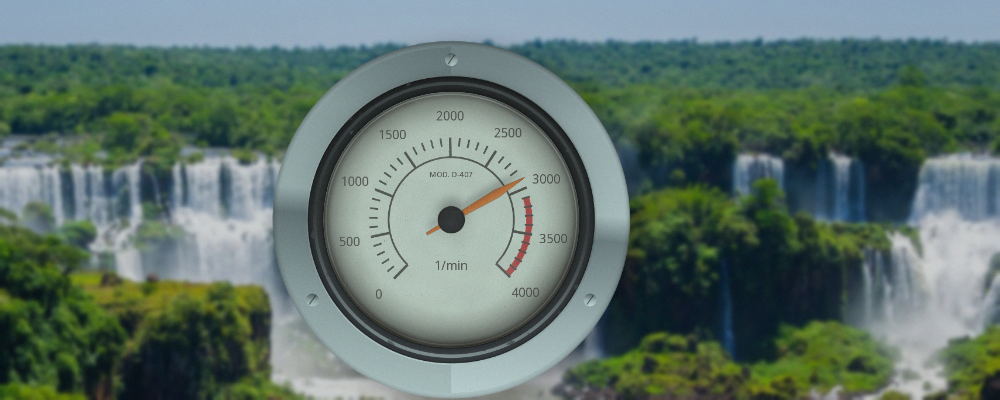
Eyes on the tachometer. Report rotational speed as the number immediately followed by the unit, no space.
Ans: 2900rpm
